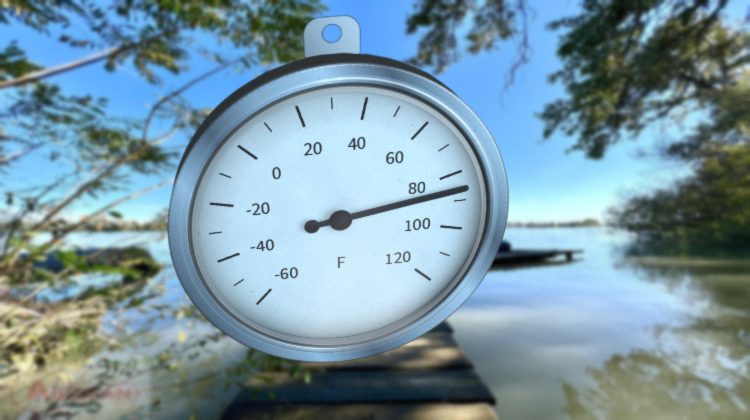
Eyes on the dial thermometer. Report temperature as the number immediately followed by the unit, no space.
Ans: 85°F
